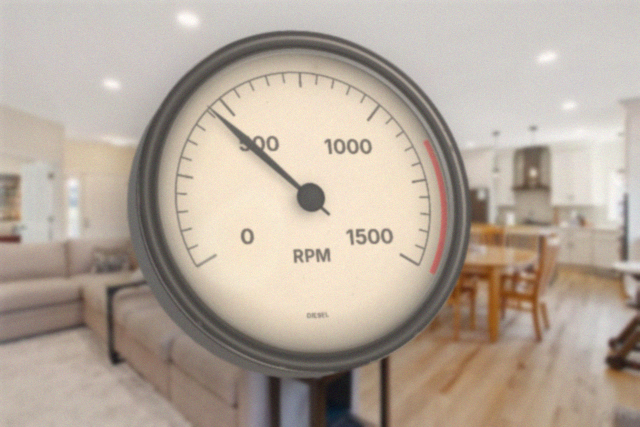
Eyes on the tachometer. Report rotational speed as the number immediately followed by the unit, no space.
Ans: 450rpm
